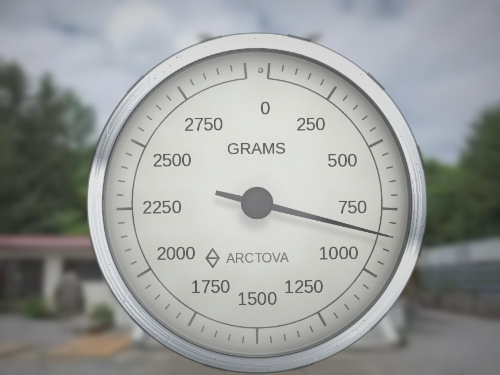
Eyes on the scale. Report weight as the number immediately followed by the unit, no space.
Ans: 850g
